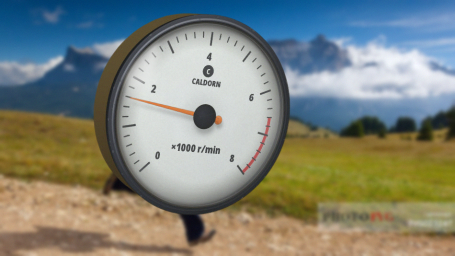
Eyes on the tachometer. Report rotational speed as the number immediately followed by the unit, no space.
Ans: 1600rpm
